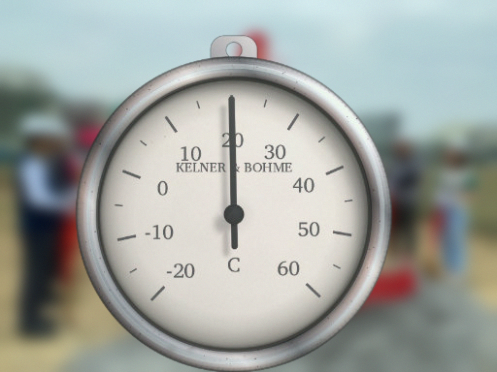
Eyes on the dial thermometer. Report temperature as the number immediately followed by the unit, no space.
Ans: 20°C
